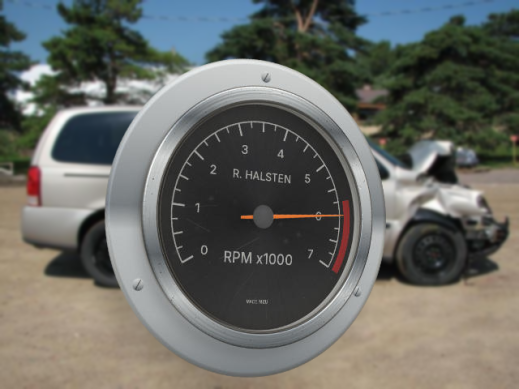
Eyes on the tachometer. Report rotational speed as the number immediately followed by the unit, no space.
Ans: 6000rpm
